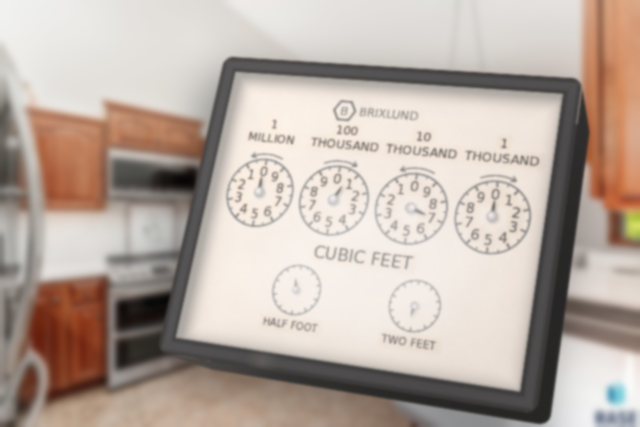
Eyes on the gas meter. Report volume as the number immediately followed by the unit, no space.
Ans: 7000ft³
